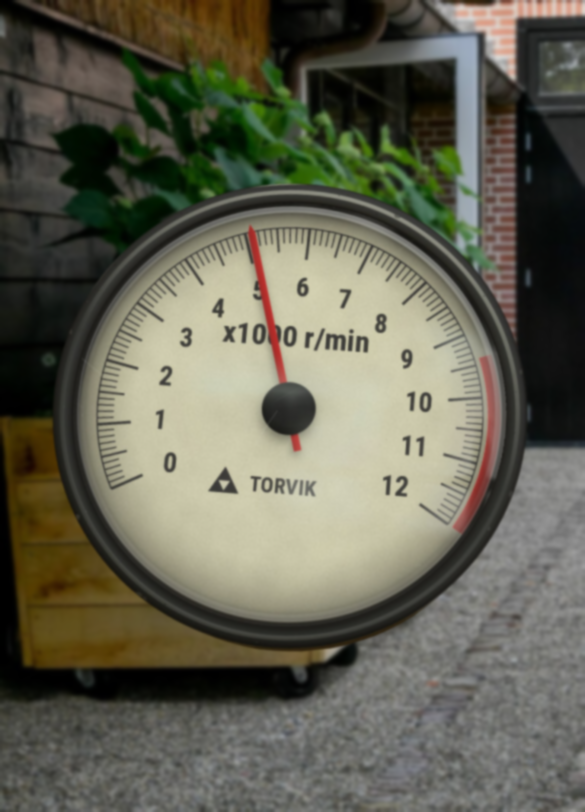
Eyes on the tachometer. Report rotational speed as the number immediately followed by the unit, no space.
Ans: 5100rpm
